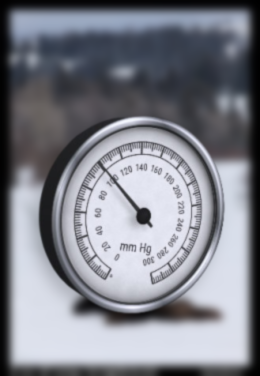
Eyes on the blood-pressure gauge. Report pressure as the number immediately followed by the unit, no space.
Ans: 100mmHg
